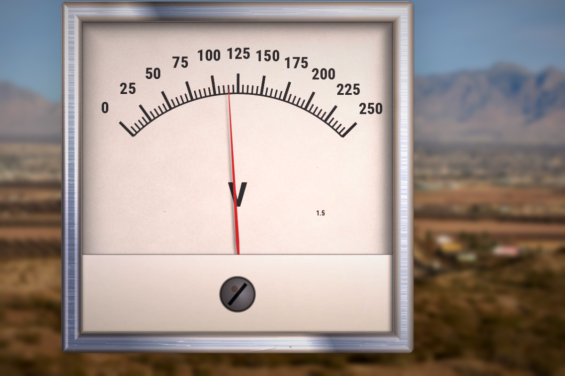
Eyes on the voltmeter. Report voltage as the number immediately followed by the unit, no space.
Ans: 115V
